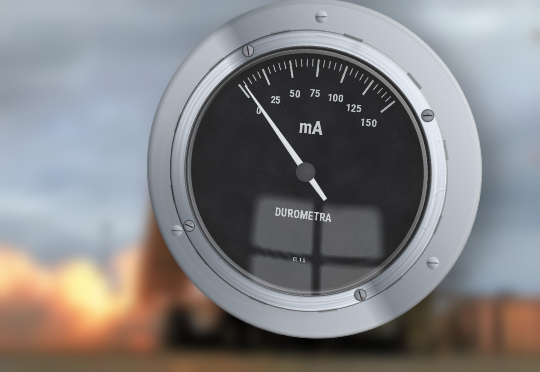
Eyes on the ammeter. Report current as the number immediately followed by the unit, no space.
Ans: 5mA
